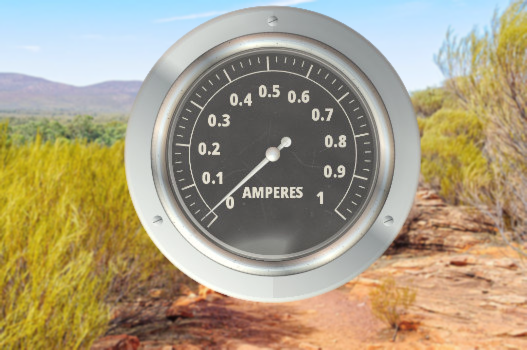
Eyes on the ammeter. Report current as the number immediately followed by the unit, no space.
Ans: 0.02A
